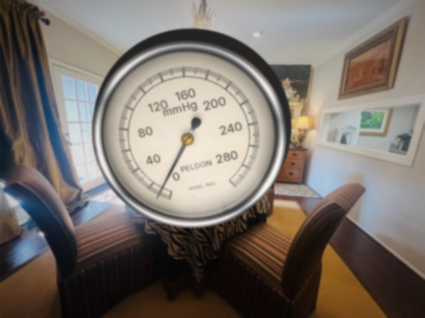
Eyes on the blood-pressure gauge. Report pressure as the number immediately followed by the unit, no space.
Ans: 10mmHg
